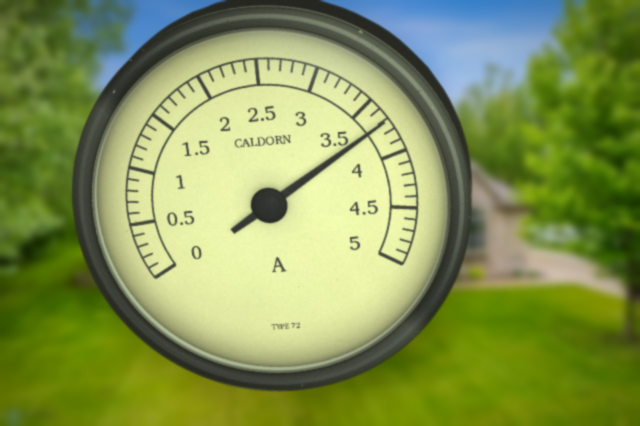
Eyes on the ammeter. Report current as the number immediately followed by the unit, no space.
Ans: 3.7A
